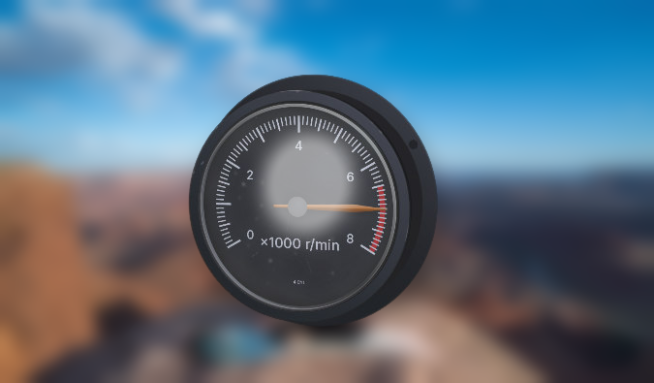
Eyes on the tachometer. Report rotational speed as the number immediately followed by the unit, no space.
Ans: 7000rpm
